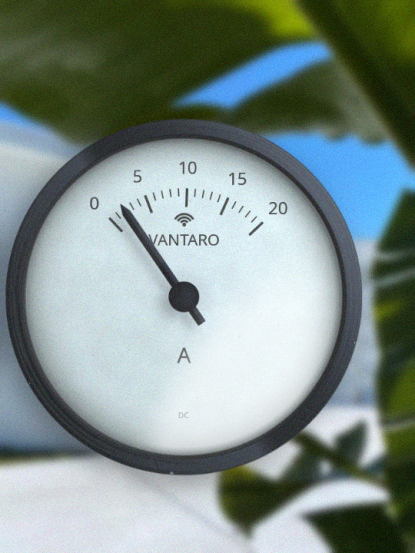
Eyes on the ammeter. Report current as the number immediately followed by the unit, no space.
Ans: 2A
